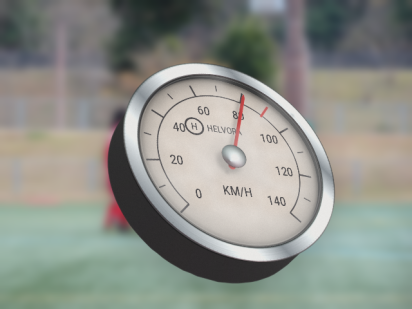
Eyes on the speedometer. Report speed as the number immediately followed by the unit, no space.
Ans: 80km/h
